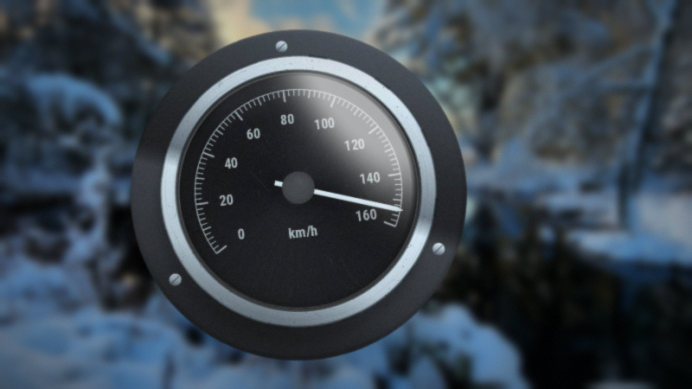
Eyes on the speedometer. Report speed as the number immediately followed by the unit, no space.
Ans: 154km/h
